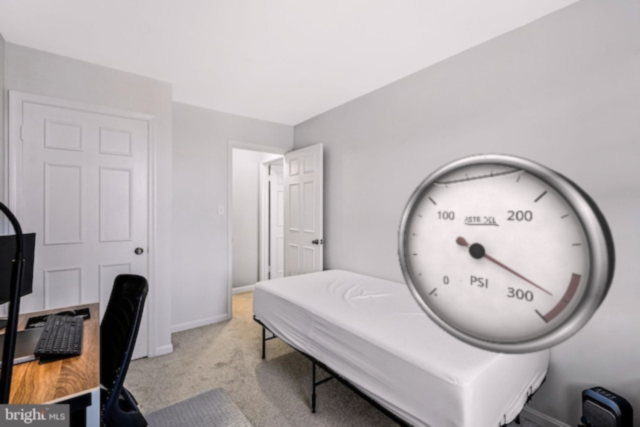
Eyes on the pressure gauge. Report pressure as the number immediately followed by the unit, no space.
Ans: 280psi
